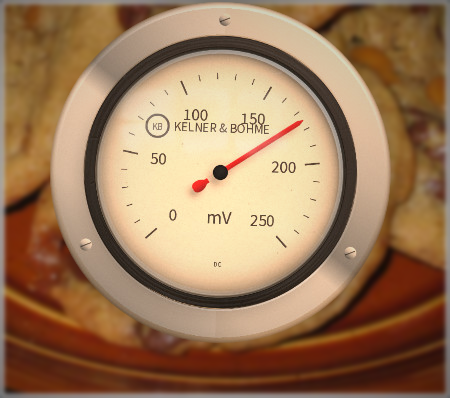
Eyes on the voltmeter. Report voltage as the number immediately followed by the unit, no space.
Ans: 175mV
